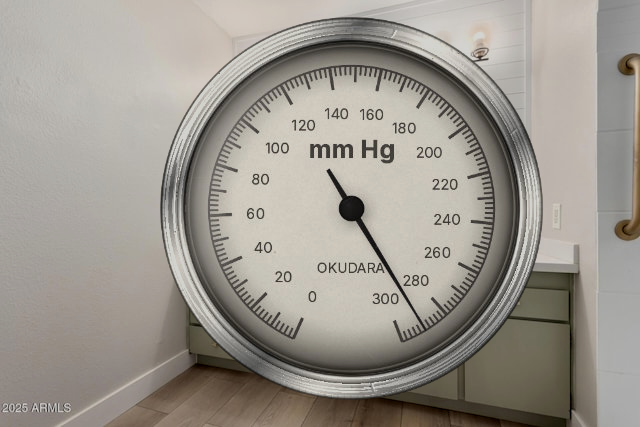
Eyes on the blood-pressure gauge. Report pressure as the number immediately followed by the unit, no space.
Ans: 290mmHg
